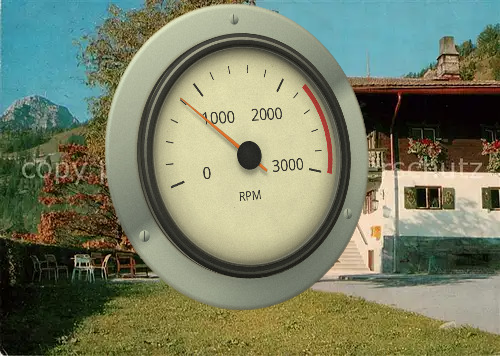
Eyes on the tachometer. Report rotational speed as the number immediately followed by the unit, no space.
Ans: 800rpm
